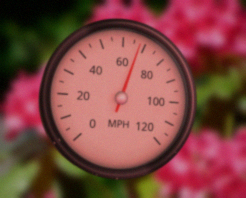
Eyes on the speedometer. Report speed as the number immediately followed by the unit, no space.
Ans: 67.5mph
